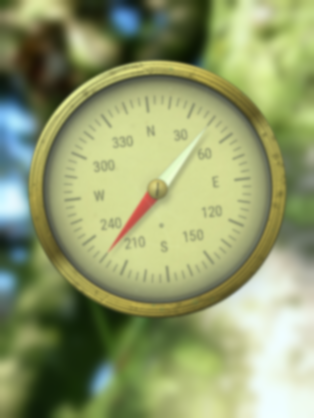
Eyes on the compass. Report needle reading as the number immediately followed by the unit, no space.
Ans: 225°
